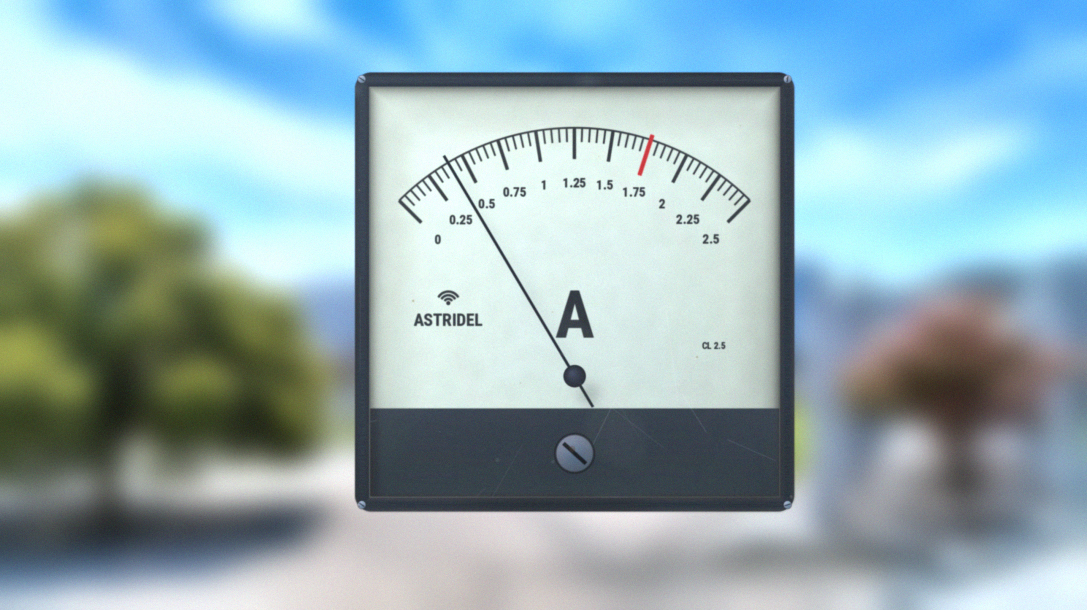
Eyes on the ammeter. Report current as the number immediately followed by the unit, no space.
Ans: 0.4A
